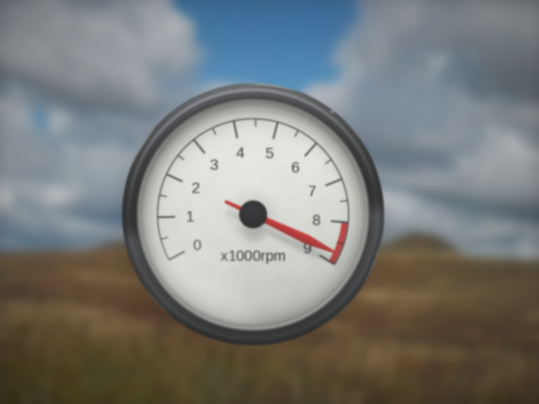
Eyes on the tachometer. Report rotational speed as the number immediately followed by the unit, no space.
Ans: 8750rpm
